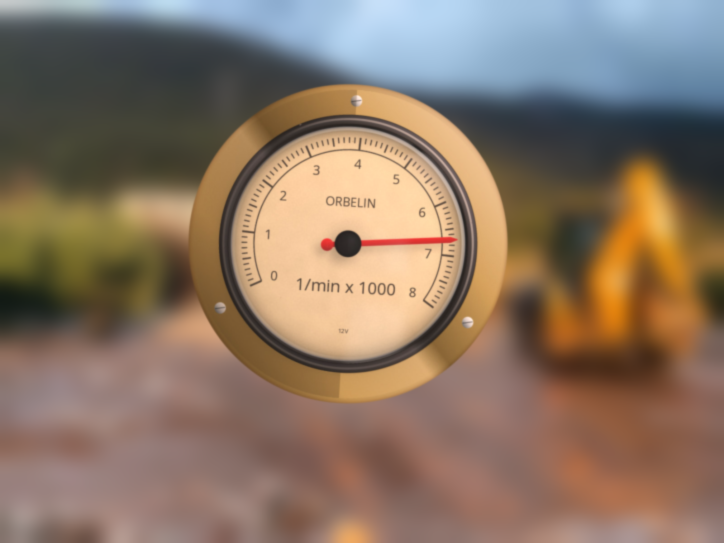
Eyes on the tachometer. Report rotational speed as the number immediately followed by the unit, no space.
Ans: 6700rpm
